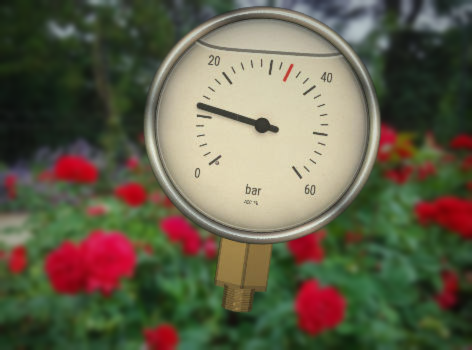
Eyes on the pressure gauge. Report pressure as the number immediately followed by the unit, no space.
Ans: 12bar
